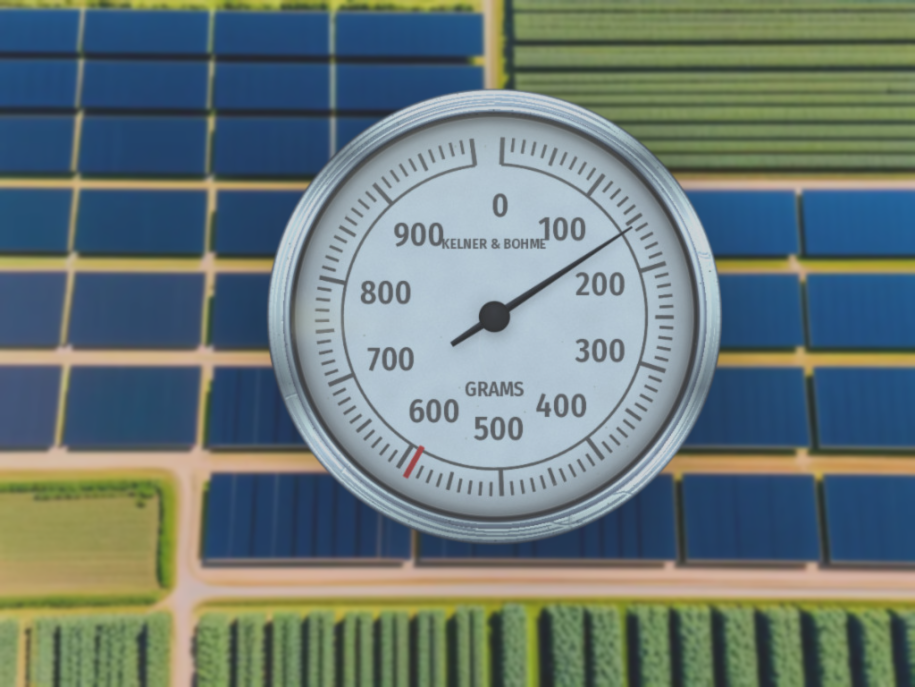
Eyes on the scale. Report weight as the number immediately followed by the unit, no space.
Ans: 155g
